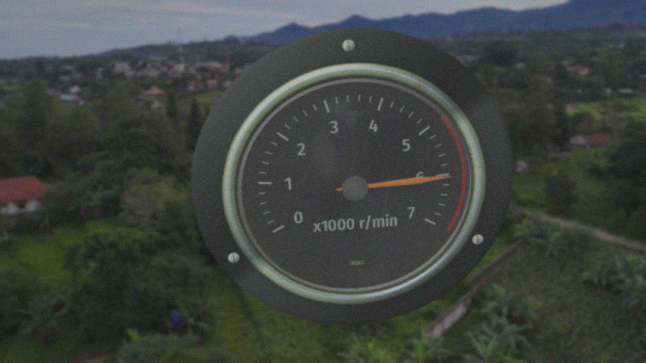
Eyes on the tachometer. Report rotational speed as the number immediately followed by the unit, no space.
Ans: 6000rpm
